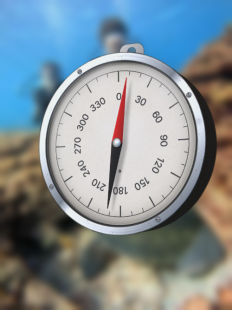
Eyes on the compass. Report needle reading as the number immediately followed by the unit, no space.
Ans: 10°
